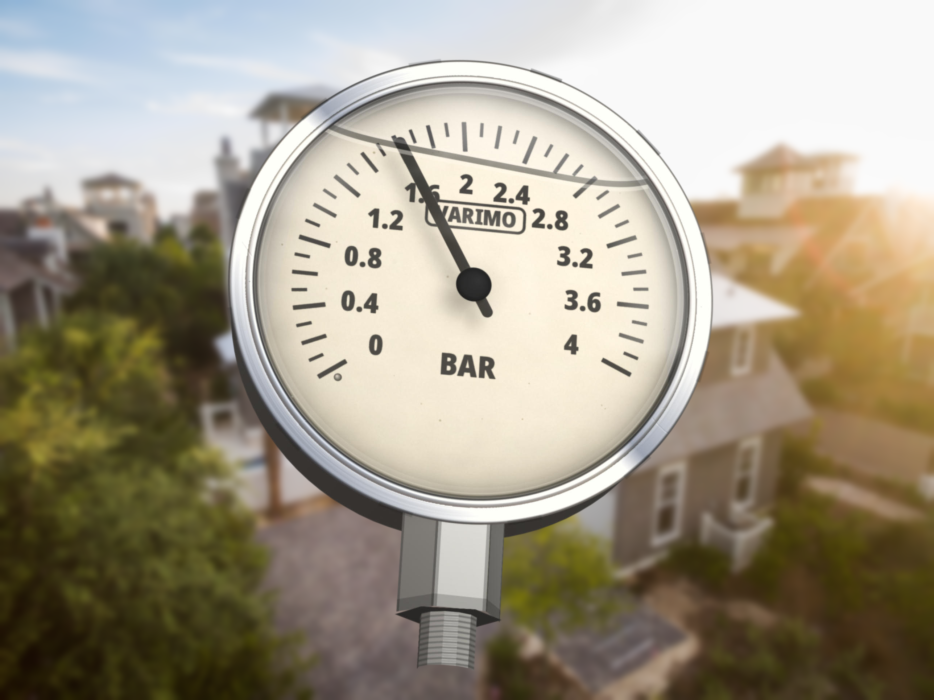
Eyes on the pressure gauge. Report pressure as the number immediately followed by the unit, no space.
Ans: 1.6bar
